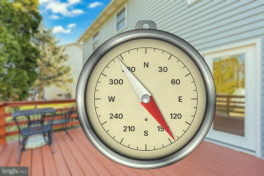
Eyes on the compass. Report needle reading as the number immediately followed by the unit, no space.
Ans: 145°
